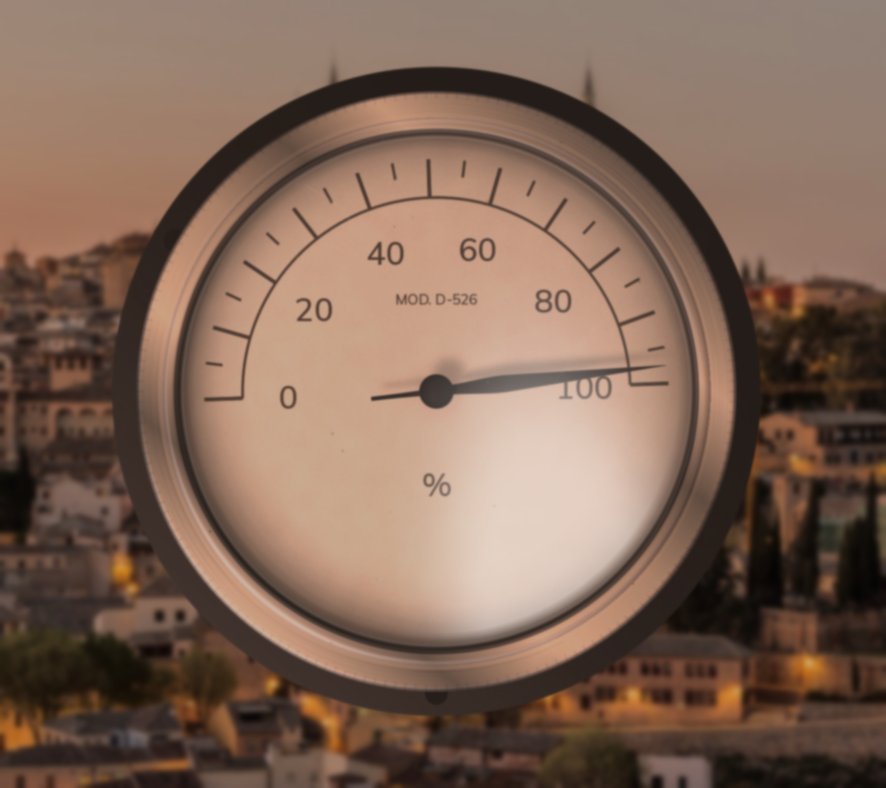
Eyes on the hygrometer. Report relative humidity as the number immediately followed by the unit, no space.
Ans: 97.5%
